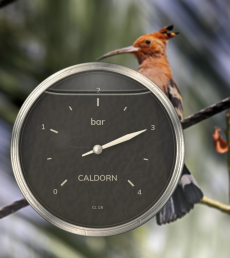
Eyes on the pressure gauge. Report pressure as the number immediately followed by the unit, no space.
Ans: 3bar
